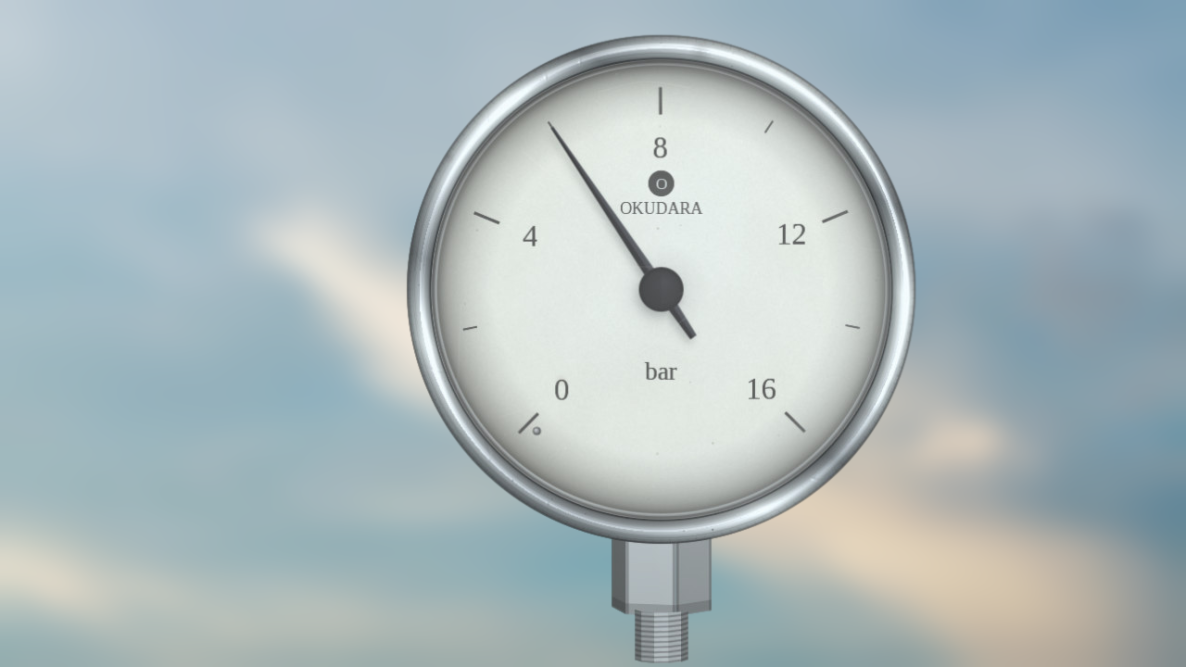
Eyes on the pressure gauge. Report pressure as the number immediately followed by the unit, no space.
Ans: 6bar
